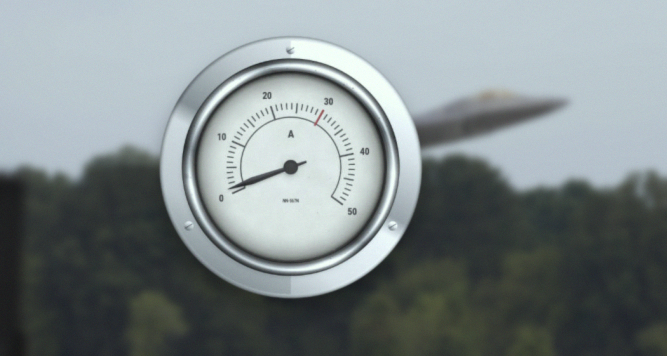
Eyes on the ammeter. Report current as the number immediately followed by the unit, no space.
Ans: 1A
